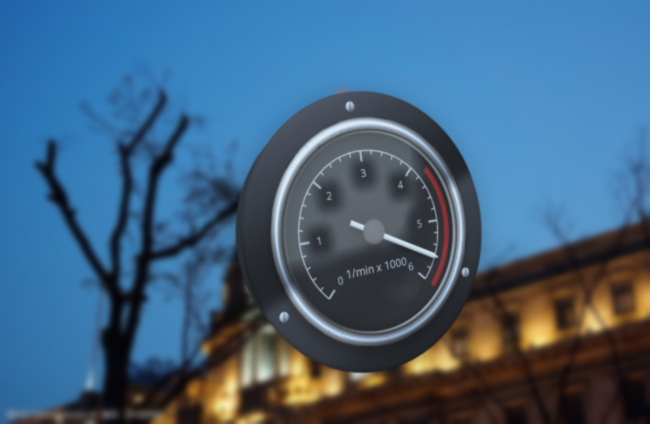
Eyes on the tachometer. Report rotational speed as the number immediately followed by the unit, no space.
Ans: 5600rpm
